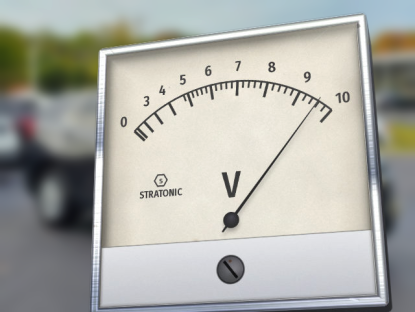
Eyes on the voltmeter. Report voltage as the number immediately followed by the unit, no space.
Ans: 9.6V
